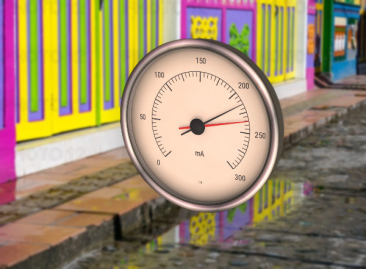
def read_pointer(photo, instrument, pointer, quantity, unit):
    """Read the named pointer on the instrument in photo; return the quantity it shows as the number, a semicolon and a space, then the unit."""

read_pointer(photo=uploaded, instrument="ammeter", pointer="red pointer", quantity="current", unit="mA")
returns 235; mA
